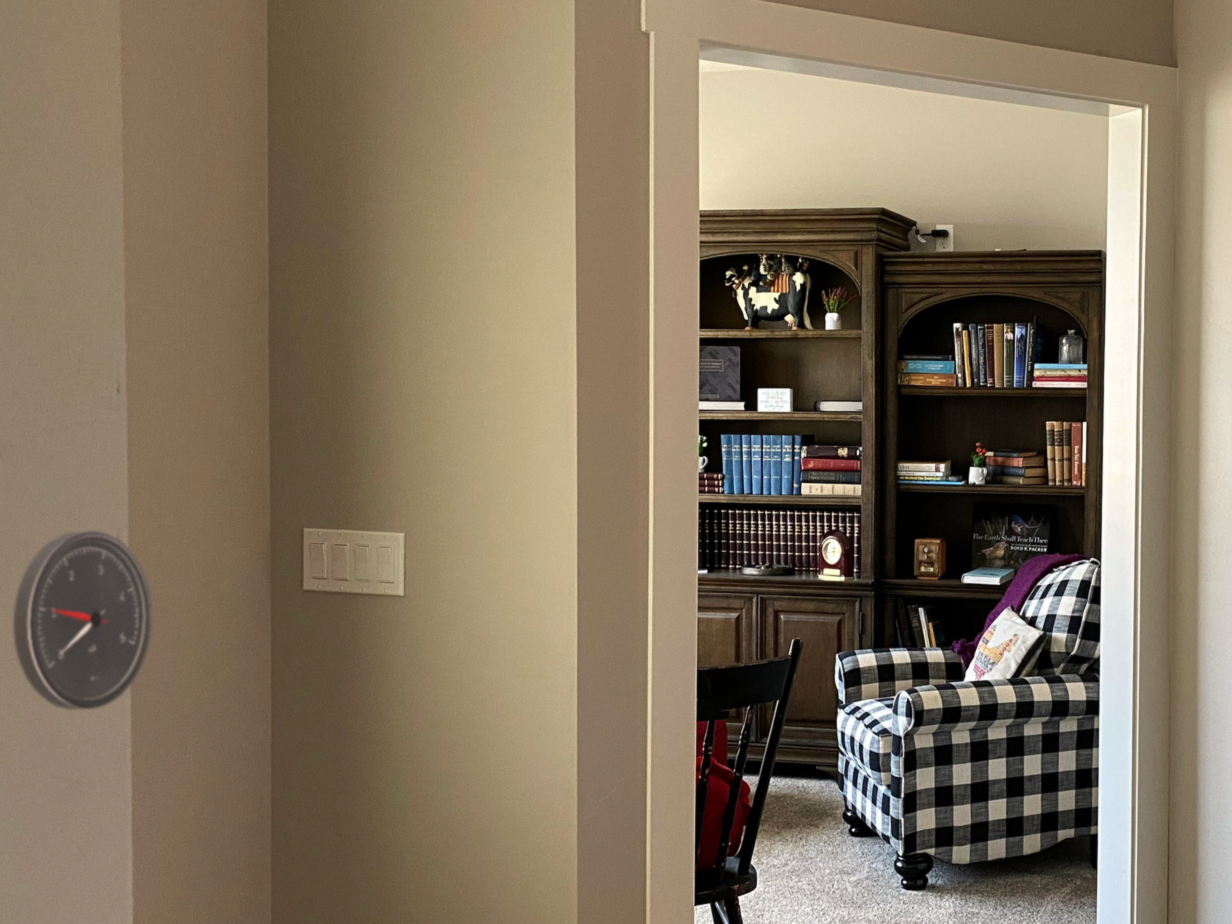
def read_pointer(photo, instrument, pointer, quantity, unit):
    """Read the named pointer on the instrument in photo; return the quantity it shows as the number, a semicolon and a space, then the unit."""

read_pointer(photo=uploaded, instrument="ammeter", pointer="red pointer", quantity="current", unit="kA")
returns 1; kA
